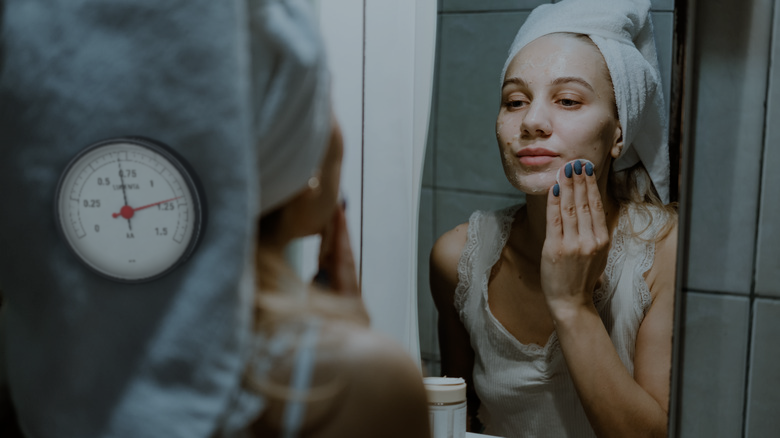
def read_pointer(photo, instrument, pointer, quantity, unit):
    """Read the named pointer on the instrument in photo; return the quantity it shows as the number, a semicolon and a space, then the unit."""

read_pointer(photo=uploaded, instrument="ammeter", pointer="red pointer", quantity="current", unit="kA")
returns 1.2; kA
